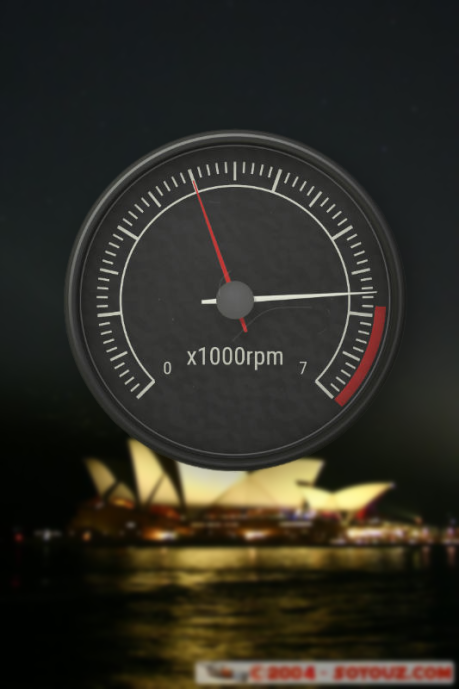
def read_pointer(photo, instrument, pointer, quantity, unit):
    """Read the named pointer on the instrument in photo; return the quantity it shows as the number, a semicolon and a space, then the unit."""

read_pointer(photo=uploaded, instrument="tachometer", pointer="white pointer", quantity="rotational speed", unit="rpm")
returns 5750; rpm
